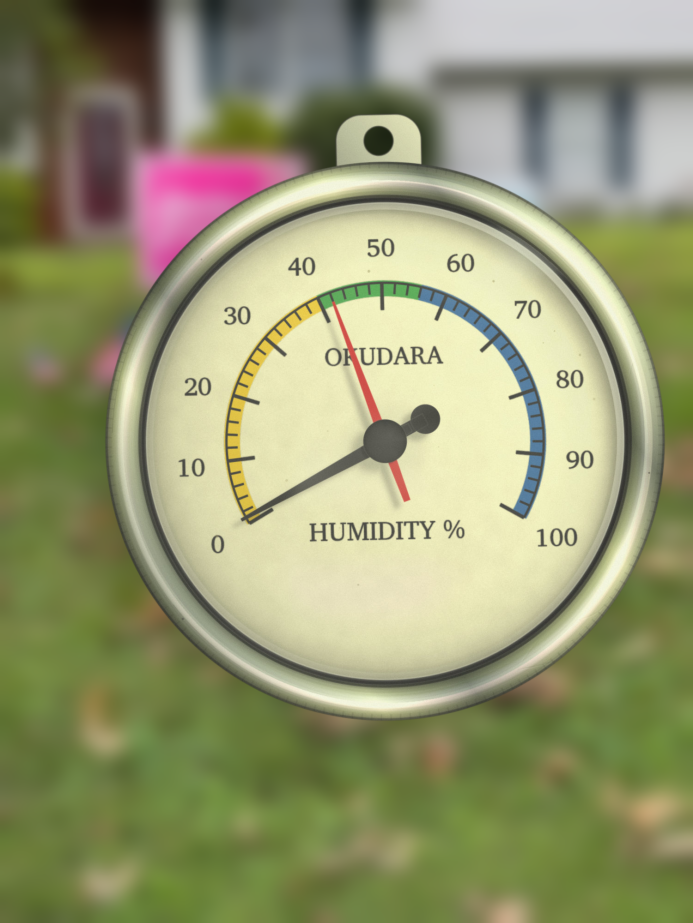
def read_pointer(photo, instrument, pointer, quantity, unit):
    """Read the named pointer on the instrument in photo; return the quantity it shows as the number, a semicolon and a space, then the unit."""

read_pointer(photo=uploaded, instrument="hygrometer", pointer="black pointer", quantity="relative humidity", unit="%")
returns 1; %
